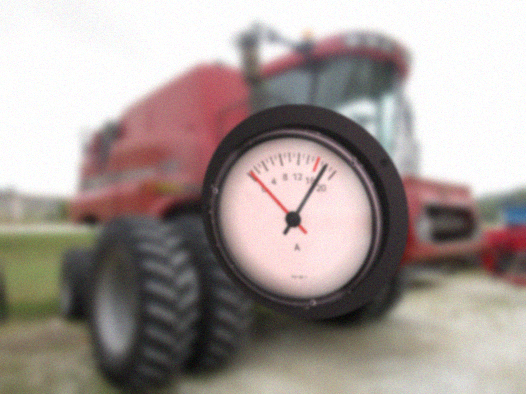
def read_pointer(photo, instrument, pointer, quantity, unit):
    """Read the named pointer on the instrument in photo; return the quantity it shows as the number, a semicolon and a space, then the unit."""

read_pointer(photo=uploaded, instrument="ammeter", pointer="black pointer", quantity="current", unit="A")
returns 18; A
